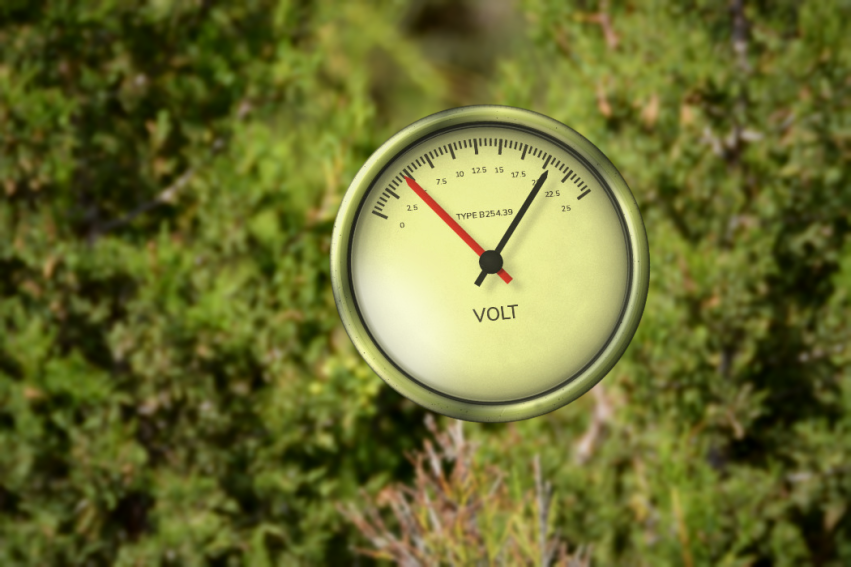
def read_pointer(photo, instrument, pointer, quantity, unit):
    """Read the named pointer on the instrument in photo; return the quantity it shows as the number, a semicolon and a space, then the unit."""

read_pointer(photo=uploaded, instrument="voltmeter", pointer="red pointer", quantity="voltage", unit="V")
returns 4.5; V
